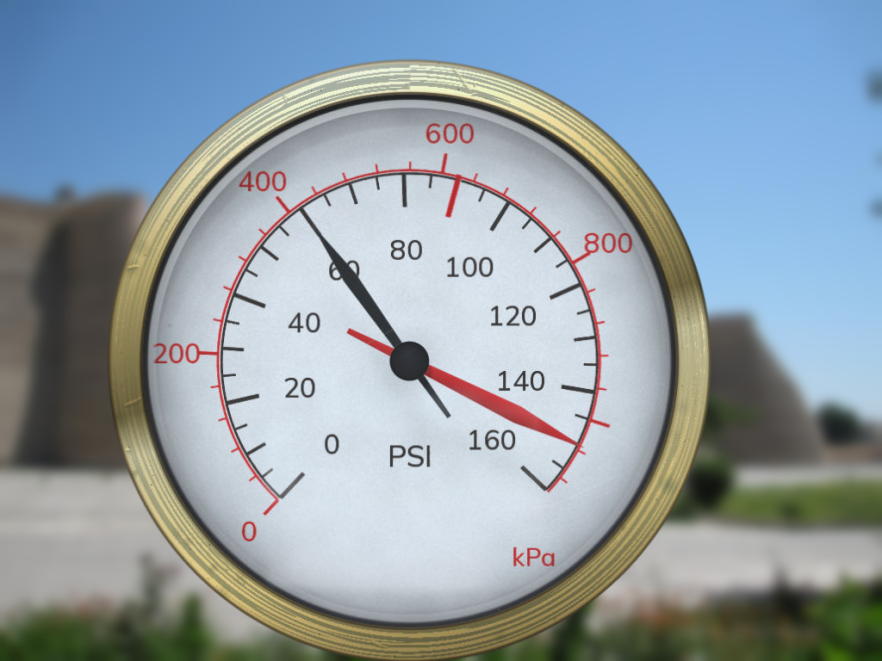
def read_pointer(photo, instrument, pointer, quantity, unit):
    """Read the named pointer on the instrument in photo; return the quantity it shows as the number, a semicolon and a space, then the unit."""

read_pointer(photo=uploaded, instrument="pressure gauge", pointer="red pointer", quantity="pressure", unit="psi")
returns 150; psi
